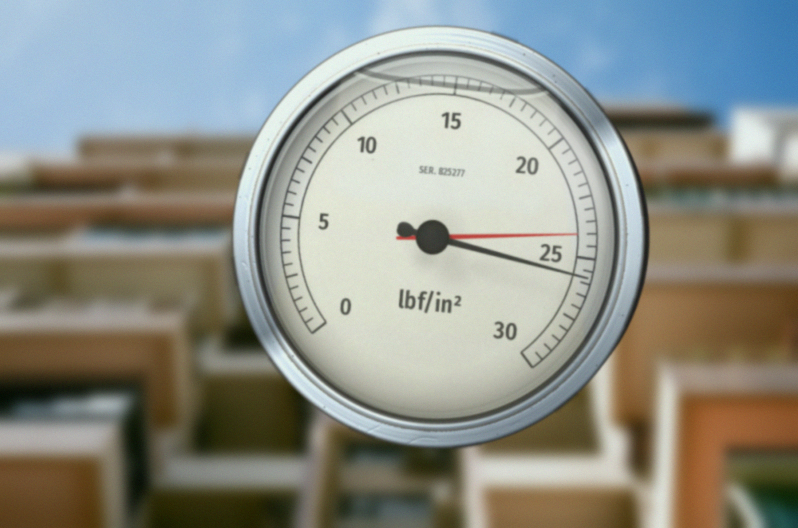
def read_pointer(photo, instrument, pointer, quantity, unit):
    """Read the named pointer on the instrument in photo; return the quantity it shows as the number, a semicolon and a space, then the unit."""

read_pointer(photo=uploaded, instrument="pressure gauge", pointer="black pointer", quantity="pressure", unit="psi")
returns 25.75; psi
